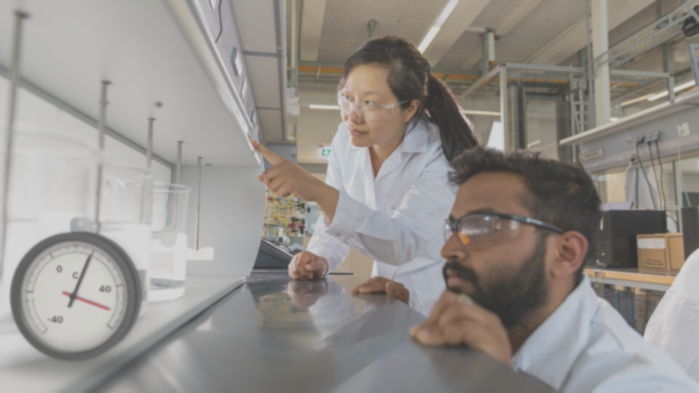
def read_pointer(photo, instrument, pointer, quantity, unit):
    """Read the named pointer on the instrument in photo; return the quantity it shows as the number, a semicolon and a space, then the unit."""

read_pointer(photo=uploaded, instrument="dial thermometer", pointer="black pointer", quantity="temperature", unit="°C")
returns 20; °C
